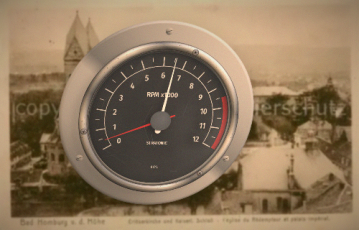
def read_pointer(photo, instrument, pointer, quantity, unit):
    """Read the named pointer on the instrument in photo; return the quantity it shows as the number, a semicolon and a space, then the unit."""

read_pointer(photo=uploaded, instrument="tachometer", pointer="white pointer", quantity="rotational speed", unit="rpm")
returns 6500; rpm
